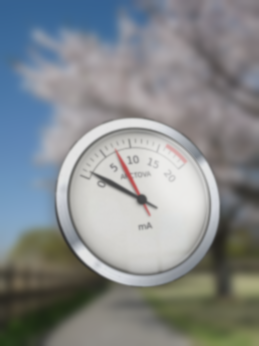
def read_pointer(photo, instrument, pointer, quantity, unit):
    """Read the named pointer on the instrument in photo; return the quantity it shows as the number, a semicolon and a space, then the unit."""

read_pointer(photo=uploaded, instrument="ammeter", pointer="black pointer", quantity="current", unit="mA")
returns 1; mA
